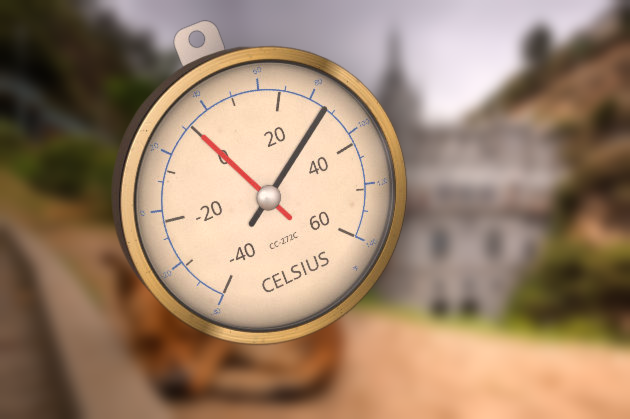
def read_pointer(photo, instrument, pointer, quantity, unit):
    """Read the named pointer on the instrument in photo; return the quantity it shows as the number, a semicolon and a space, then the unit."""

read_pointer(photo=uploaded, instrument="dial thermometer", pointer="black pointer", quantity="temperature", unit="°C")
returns 30; °C
